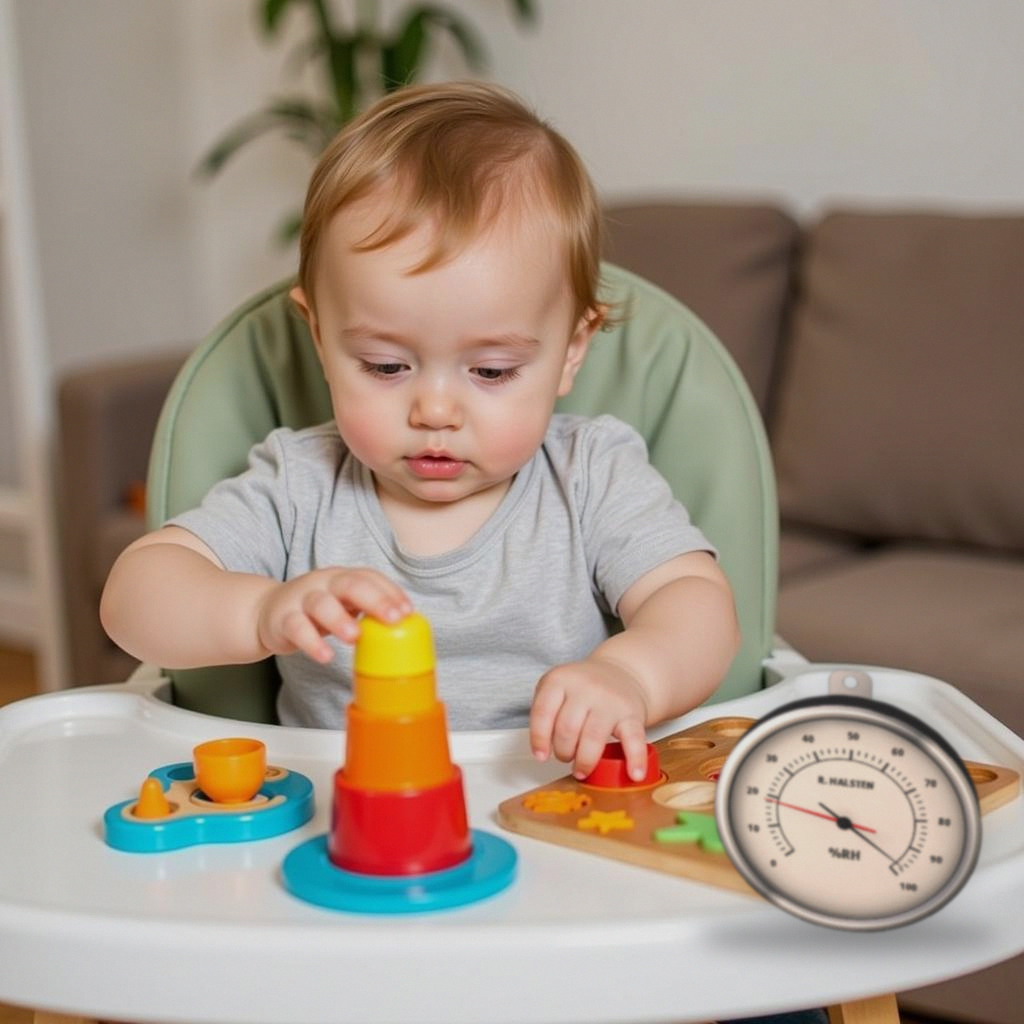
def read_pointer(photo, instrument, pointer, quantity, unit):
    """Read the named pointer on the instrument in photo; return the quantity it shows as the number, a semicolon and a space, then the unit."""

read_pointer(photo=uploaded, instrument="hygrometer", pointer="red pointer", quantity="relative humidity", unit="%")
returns 20; %
